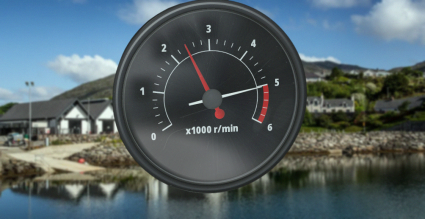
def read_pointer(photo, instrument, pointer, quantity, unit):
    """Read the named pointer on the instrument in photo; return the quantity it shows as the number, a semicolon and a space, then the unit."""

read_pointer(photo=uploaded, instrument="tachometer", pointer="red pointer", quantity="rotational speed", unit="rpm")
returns 2400; rpm
